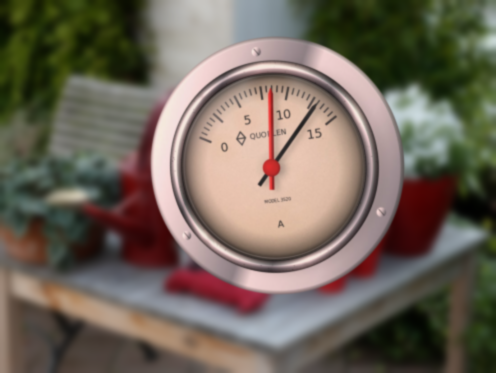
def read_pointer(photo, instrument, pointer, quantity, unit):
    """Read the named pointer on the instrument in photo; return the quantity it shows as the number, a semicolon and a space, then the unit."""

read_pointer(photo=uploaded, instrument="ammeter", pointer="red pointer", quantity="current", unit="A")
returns 8.5; A
